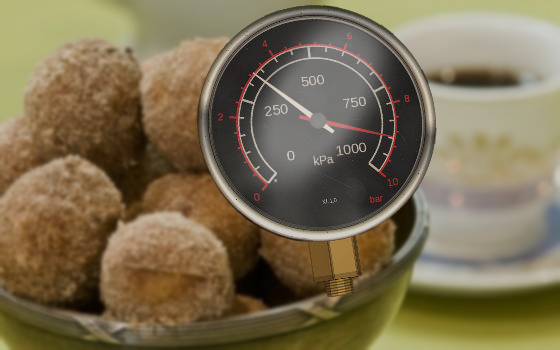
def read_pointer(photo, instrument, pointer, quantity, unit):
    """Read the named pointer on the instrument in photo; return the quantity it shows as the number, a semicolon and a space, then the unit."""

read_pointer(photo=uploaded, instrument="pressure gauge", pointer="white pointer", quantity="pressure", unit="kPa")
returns 325; kPa
